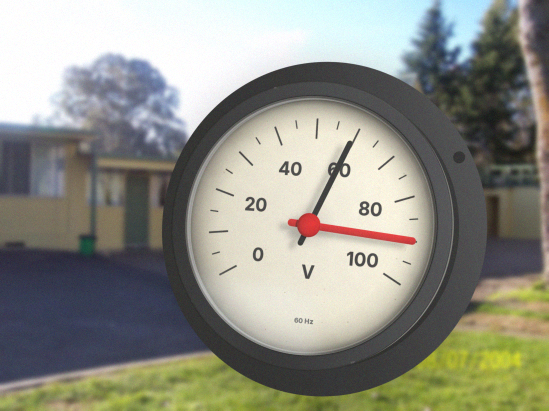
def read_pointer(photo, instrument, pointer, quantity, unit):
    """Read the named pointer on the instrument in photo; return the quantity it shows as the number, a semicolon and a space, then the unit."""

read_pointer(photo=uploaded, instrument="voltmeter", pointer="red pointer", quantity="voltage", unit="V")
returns 90; V
